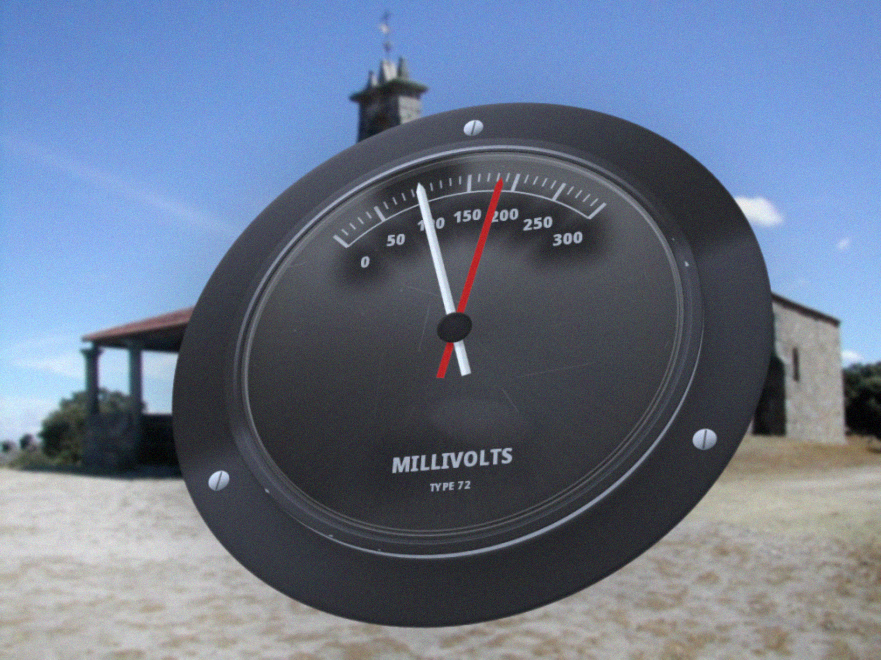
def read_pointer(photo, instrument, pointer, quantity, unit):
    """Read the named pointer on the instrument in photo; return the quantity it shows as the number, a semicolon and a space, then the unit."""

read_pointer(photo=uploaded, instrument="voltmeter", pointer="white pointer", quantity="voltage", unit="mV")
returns 100; mV
